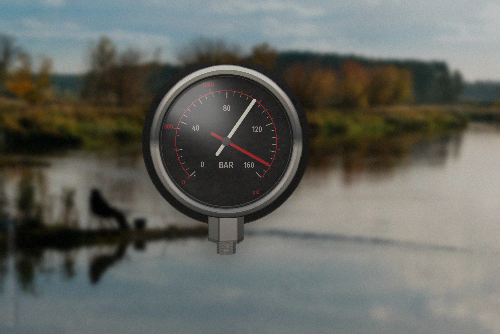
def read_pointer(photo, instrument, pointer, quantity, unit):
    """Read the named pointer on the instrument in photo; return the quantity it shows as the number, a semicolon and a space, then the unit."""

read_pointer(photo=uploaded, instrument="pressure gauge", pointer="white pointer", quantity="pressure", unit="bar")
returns 100; bar
